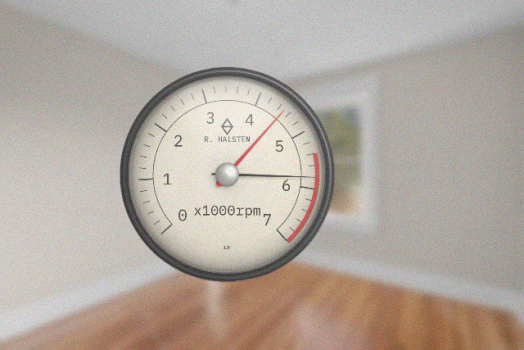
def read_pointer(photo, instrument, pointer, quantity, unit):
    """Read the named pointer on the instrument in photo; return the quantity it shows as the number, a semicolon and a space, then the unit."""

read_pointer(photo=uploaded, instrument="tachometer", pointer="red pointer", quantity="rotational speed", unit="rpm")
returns 4500; rpm
